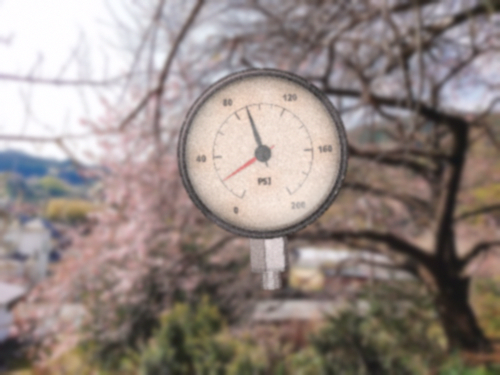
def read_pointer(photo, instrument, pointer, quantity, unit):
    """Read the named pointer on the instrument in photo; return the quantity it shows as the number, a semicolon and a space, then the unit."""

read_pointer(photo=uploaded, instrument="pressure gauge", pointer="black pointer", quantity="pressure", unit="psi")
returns 90; psi
